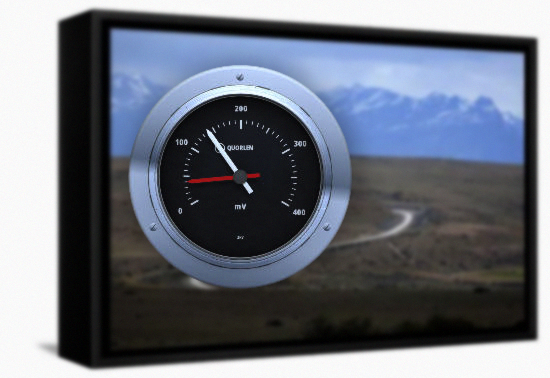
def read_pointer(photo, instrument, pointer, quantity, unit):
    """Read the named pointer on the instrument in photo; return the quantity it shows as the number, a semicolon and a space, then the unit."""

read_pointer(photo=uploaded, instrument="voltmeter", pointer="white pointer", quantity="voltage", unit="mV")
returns 140; mV
